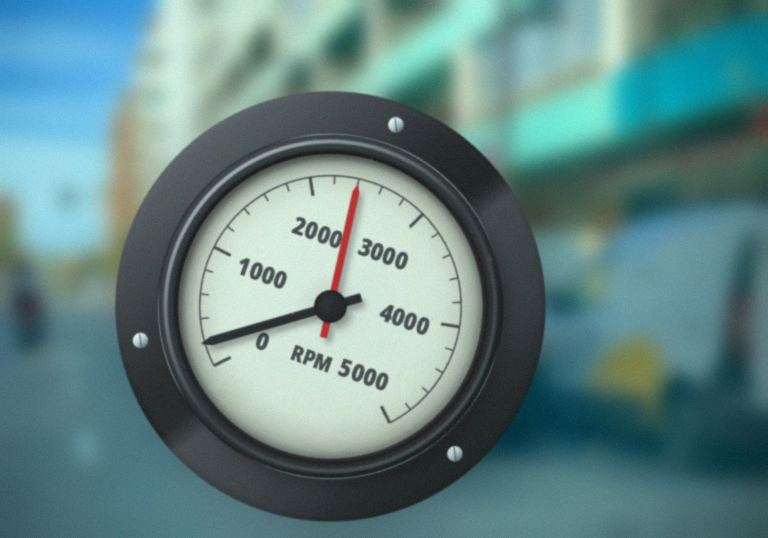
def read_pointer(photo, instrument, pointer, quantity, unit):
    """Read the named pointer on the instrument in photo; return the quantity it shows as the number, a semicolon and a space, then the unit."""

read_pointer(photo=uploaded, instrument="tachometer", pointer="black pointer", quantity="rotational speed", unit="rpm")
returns 200; rpm
